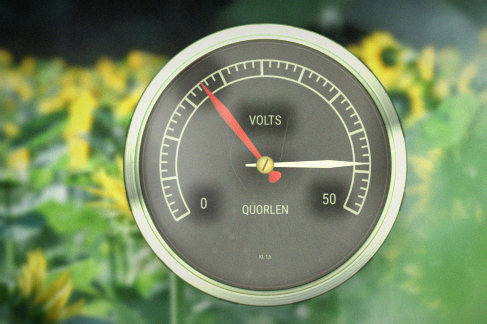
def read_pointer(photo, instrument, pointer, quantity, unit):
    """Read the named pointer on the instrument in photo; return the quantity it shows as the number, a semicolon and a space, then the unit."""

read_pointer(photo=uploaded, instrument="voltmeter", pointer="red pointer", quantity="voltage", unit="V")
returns 17.5; V
